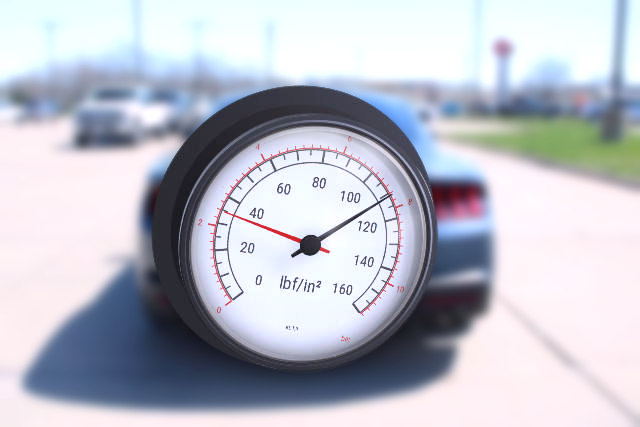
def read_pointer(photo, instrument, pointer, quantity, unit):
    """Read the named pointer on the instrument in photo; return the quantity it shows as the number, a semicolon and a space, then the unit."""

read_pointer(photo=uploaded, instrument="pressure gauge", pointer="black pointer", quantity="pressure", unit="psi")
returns 110; psi
